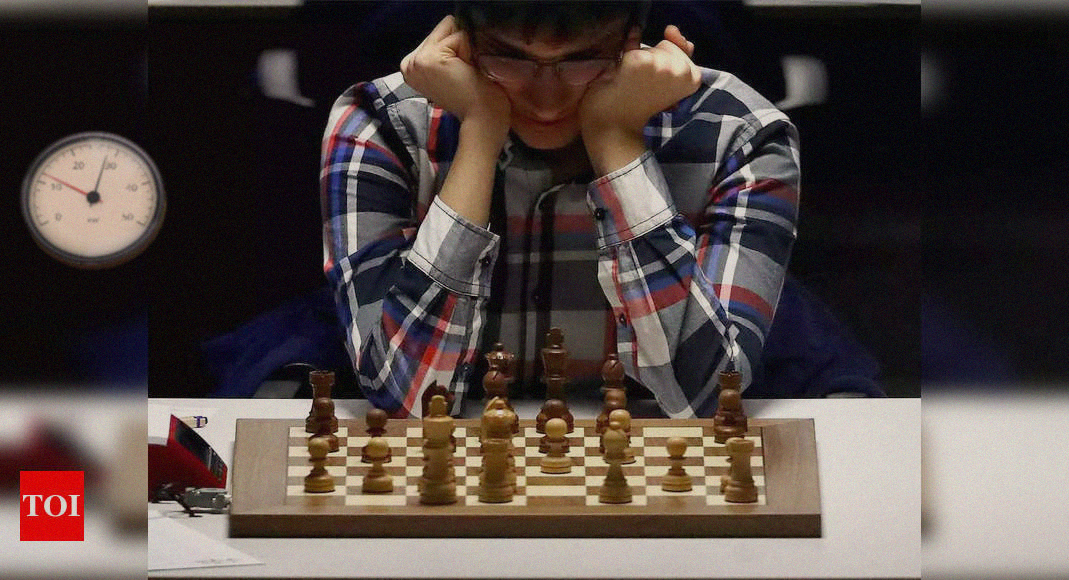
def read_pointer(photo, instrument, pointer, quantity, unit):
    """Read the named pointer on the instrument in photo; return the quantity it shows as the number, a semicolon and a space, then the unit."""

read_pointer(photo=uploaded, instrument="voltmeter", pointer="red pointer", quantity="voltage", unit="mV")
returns 12; mV
